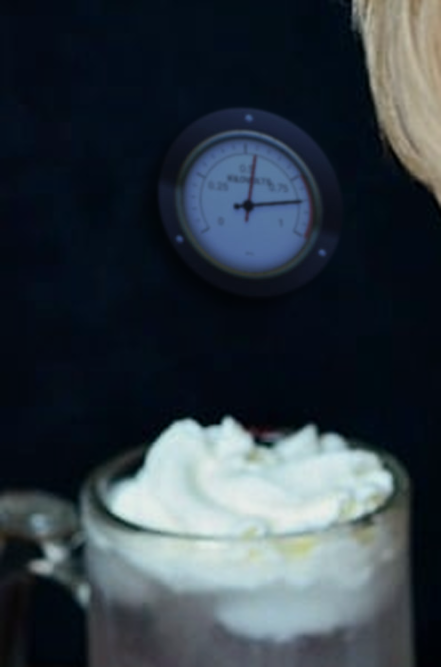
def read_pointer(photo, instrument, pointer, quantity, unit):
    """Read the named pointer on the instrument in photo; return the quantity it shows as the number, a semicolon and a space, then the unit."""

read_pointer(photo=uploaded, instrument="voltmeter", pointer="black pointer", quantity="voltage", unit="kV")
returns 0.85; kV
